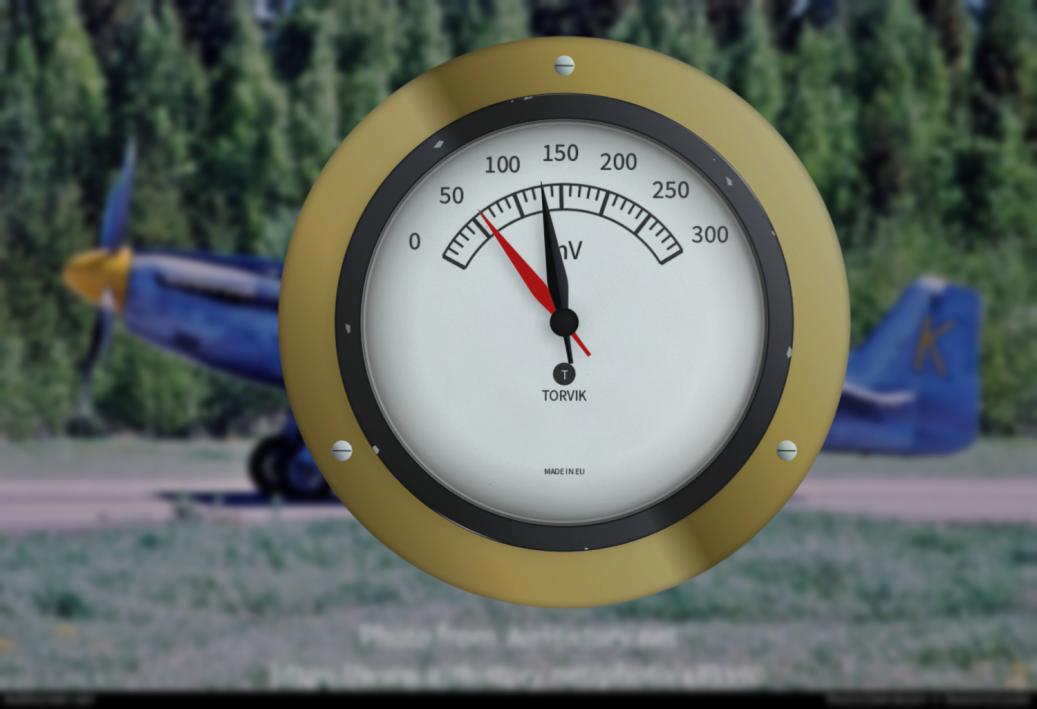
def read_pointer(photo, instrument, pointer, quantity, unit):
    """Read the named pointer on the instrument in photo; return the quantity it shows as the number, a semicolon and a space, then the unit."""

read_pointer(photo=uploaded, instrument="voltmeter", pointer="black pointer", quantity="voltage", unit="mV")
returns 130; mV
